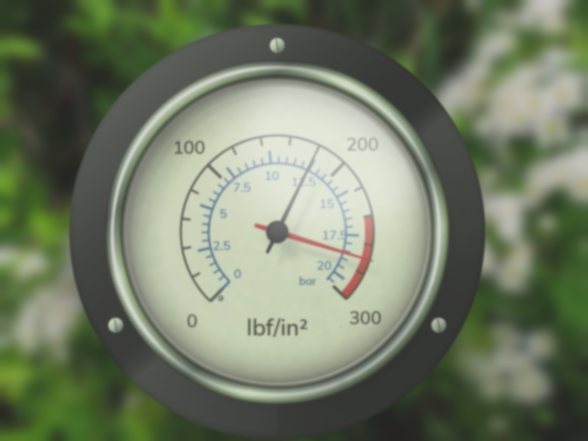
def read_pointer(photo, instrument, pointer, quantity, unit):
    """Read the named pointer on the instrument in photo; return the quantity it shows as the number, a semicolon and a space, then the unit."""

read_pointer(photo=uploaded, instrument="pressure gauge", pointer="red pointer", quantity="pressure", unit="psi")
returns 270; psi
